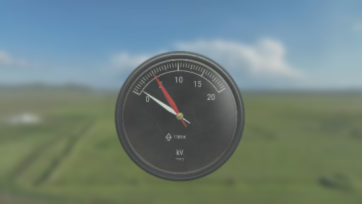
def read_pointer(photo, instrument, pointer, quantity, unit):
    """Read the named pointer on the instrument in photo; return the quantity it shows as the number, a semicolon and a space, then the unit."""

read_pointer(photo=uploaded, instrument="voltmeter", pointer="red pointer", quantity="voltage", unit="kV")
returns 5; kV
